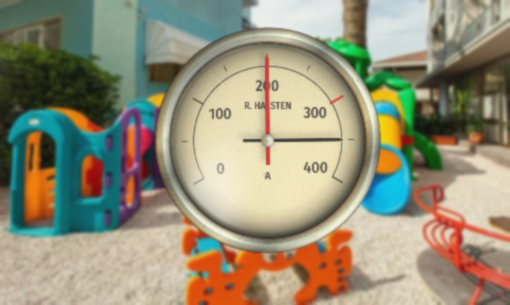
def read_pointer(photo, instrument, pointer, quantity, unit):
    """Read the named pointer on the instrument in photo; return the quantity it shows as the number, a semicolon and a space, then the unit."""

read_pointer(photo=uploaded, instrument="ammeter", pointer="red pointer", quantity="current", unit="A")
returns 200; A
